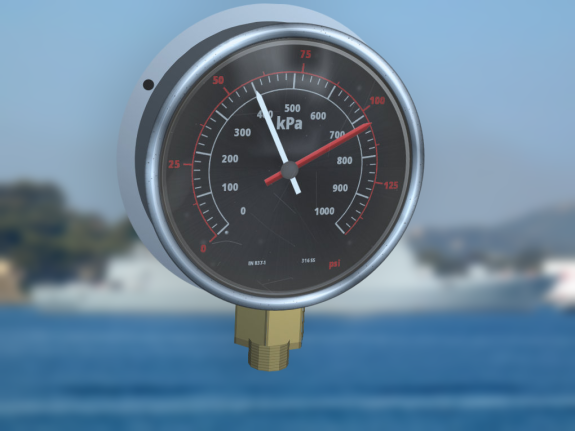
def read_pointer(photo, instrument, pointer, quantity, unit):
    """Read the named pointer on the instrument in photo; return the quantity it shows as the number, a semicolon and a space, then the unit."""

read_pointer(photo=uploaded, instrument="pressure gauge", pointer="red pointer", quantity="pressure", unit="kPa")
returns 720; kPa
